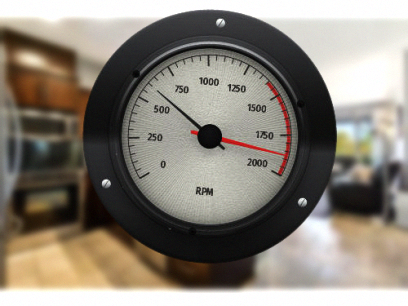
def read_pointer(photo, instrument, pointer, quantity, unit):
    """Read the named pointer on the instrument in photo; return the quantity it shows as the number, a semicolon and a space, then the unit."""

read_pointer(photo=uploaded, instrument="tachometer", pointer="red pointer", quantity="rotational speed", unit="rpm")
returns 1875; rpm
